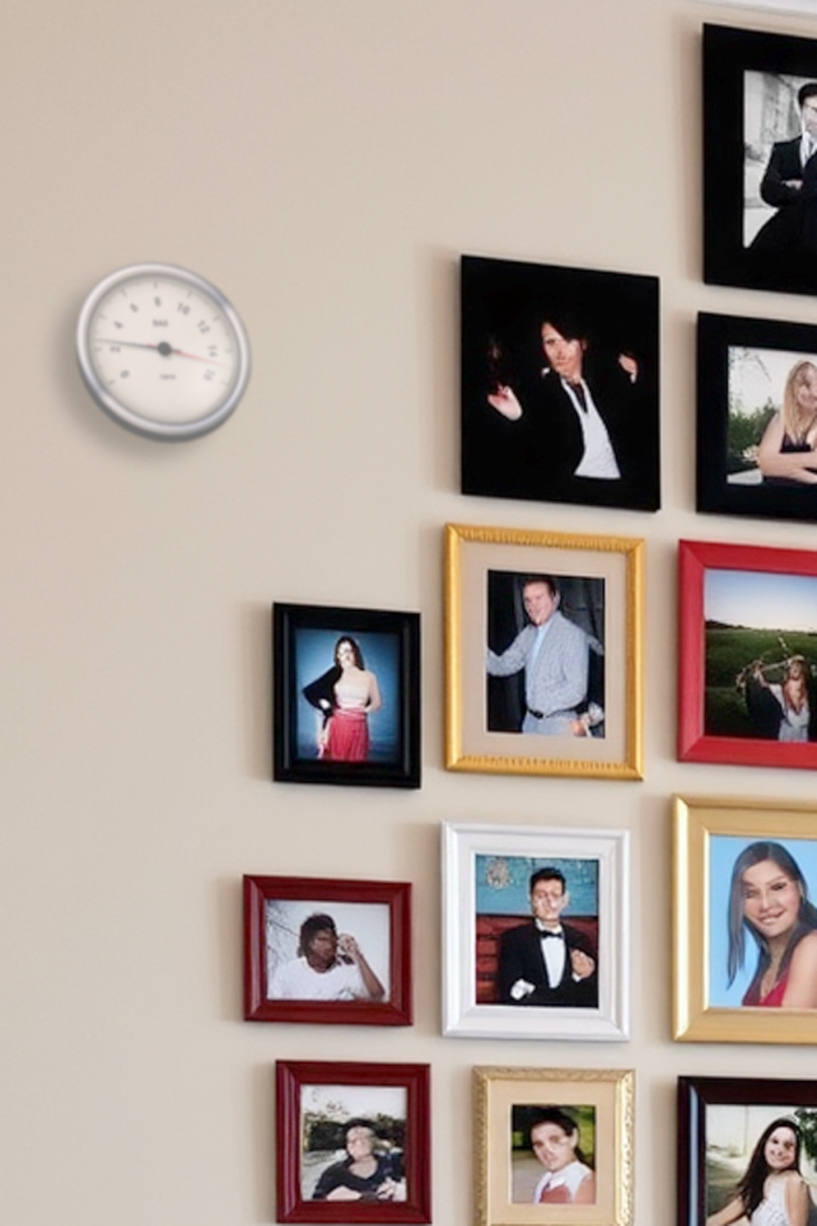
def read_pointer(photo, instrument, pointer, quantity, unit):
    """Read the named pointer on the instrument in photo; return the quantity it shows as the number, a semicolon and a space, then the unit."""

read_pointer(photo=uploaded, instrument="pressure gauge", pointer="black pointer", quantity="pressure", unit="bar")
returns 2.5; bar
